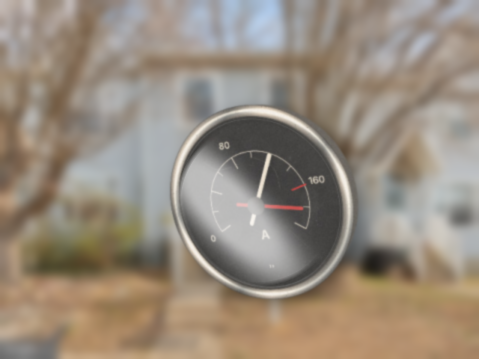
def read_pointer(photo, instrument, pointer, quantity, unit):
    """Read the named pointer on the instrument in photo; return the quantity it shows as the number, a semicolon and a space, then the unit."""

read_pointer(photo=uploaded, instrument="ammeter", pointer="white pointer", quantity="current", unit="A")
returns 120; A
